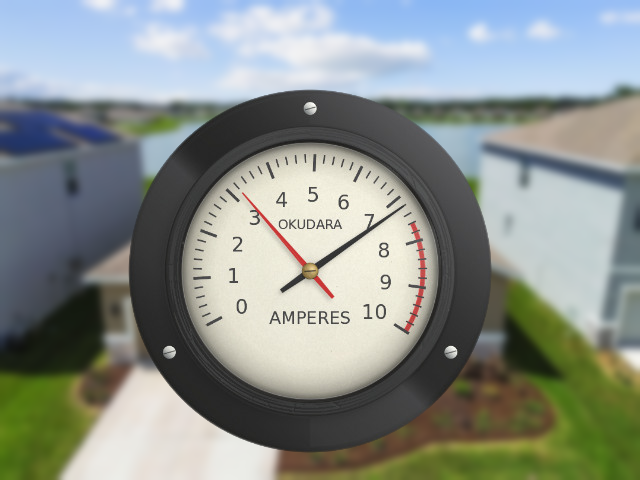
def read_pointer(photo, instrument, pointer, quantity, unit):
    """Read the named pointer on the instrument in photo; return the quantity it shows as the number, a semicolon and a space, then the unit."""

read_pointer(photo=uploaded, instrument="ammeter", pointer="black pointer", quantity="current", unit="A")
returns 7.2; A
